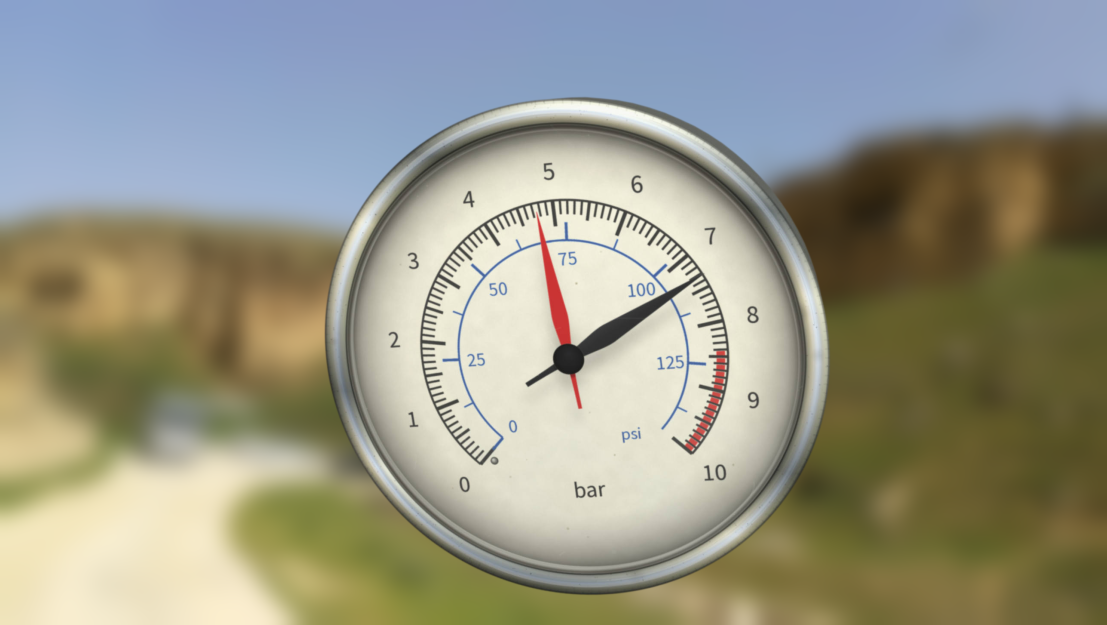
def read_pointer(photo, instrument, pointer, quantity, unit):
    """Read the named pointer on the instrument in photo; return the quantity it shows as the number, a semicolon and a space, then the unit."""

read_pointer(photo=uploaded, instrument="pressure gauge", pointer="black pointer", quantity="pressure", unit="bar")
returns 7.3; bar
